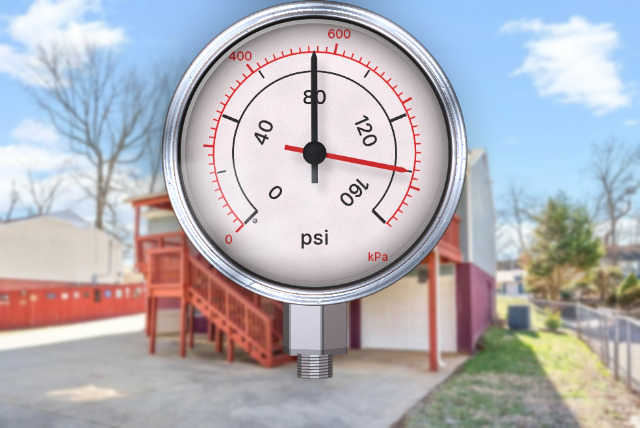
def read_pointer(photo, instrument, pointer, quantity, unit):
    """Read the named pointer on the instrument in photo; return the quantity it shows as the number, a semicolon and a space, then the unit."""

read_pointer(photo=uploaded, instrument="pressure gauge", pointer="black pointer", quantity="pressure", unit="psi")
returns 80; psi
